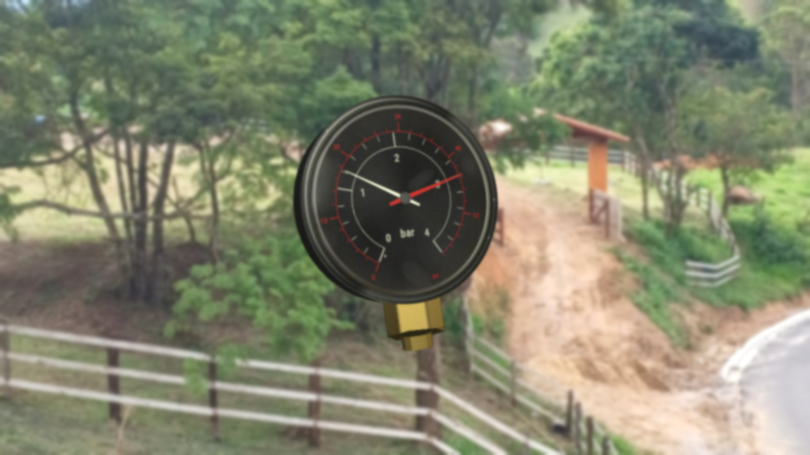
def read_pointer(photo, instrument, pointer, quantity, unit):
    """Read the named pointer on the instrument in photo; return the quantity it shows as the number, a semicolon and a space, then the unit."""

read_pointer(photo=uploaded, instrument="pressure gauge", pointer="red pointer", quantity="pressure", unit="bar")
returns 3; bar
